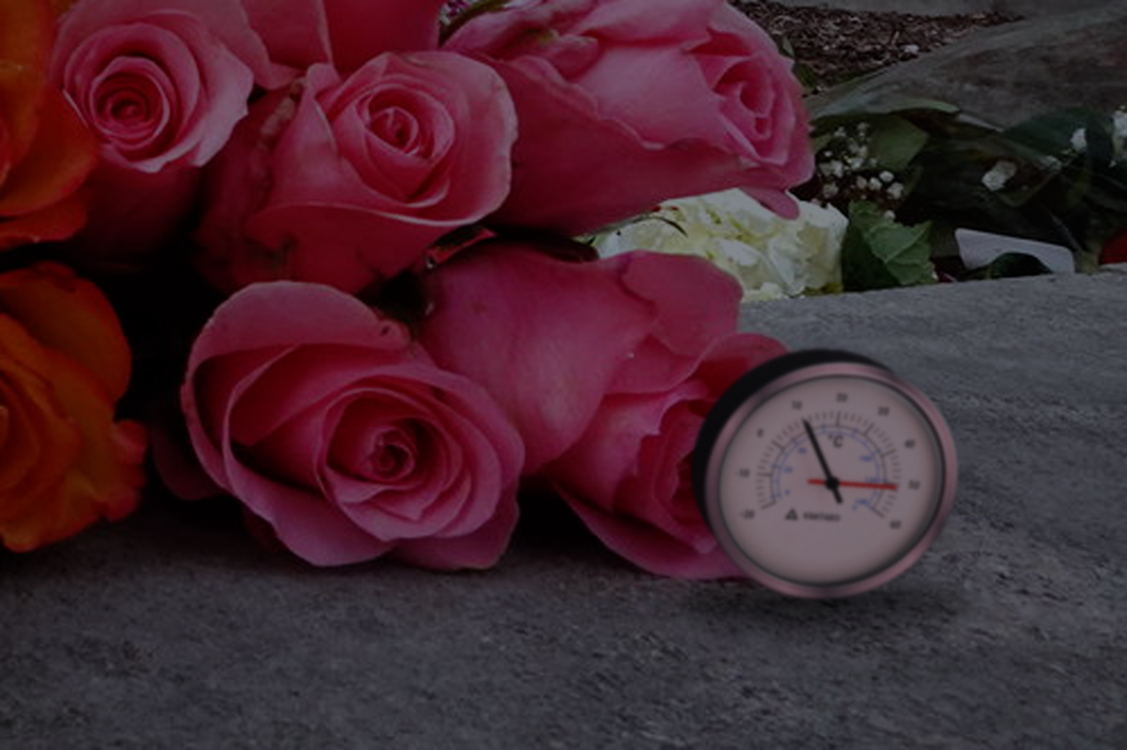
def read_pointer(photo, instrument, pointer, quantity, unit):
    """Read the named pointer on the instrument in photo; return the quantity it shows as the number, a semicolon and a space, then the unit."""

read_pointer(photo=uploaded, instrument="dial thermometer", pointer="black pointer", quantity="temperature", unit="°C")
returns 10; °C
